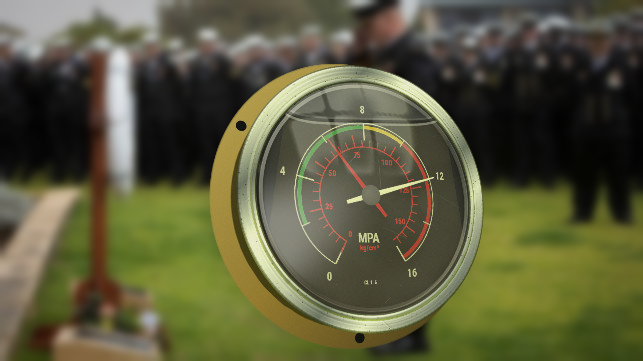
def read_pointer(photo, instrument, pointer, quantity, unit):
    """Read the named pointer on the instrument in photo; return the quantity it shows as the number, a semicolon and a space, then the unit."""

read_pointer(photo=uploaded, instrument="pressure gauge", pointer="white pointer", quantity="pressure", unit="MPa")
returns 12; MPa
